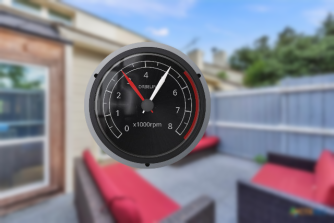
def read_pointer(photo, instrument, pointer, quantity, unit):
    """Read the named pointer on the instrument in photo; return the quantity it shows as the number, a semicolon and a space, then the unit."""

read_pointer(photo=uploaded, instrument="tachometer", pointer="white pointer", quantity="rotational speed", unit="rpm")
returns 5000; rpm
